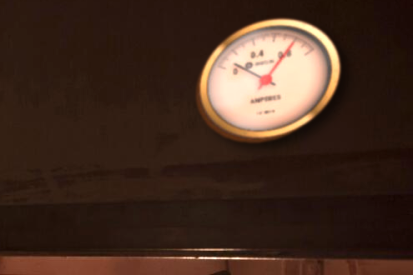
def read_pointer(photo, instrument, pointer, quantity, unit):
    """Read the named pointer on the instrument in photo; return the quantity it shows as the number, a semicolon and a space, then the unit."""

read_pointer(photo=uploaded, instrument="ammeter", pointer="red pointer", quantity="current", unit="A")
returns 0.8; A
